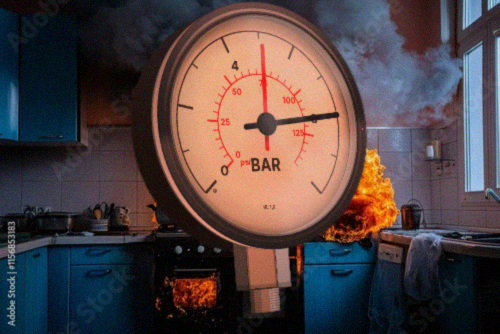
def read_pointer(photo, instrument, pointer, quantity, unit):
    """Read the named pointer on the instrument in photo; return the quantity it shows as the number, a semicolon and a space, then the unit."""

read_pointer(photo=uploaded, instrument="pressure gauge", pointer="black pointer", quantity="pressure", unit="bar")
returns 8; bar
